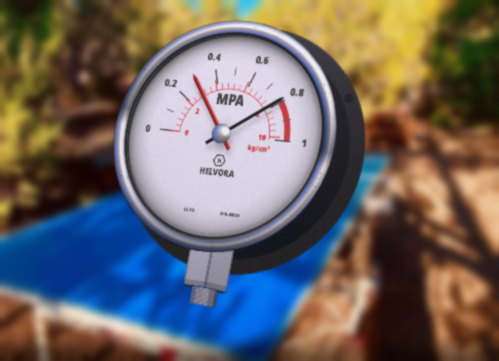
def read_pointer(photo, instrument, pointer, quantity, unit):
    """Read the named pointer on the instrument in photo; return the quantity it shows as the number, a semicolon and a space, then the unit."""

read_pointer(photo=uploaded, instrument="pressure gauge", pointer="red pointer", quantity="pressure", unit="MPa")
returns 0.3; MPa
